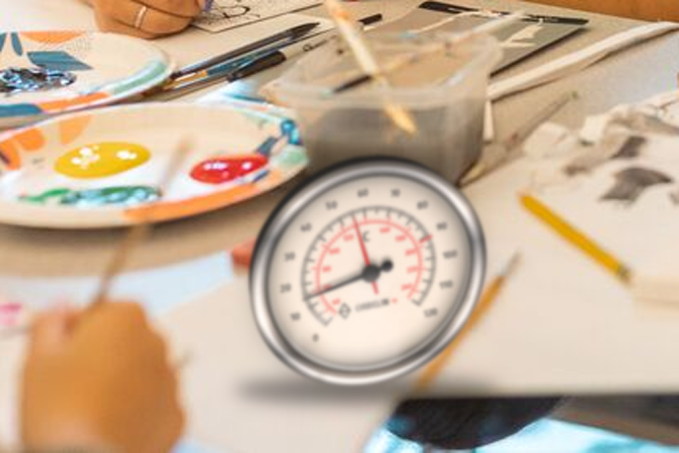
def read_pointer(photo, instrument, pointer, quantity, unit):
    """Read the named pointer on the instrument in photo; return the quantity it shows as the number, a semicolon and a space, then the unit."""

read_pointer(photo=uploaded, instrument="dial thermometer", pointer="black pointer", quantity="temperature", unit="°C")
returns 15; °C
